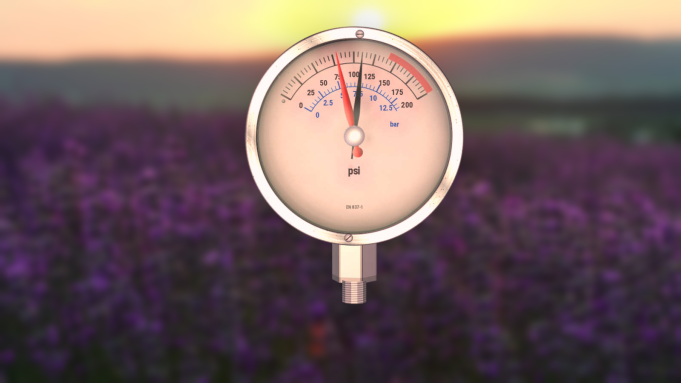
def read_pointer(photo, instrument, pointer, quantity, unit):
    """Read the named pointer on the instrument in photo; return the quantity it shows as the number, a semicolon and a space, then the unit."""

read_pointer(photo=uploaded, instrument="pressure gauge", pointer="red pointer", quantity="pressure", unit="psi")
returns 80; psi
